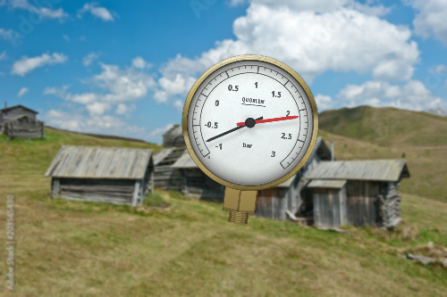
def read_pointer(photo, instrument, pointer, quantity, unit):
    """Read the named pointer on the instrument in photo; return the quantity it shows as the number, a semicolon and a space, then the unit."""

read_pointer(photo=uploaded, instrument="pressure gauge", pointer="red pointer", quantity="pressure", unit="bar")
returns 2.1; bar
